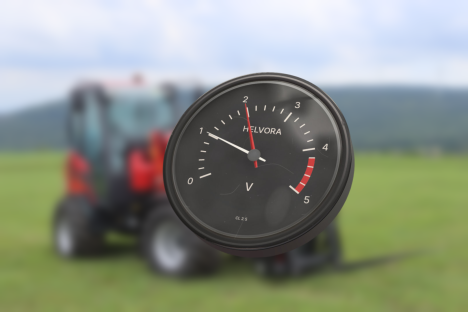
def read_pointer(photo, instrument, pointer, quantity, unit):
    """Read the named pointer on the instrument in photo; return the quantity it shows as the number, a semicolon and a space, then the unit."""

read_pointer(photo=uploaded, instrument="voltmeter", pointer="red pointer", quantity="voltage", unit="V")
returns 2; V
